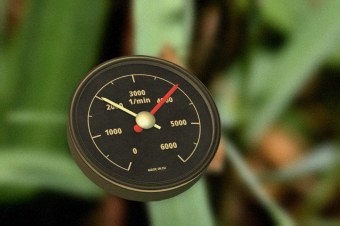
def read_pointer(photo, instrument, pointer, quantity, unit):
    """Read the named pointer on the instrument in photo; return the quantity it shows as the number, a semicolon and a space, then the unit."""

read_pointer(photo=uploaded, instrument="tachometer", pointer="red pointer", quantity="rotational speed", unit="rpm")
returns 4000; rpm
